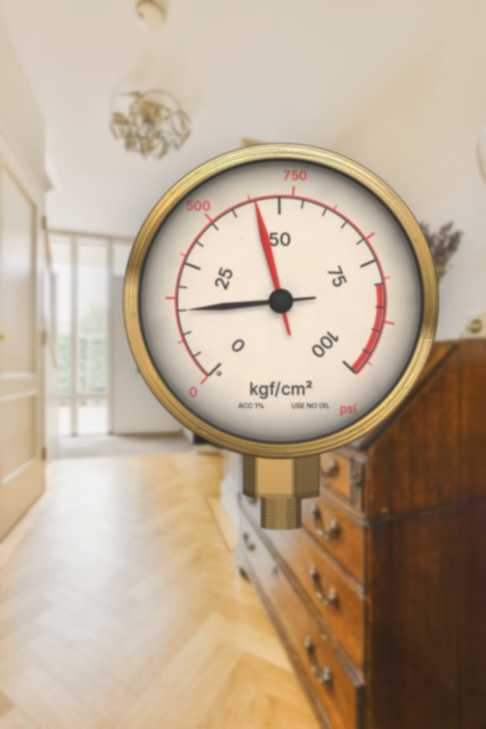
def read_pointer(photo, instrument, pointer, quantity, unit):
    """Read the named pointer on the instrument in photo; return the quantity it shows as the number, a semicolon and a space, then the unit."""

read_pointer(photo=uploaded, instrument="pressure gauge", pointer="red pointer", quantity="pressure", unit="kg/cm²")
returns 45; kg/cm²
